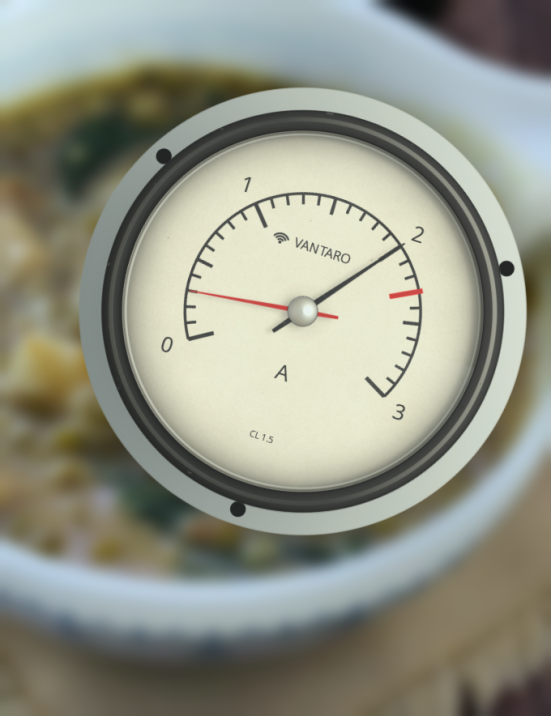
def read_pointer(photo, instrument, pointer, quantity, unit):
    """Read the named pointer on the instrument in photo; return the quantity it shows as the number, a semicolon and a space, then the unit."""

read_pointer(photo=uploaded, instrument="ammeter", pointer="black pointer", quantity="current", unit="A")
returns 2; A
